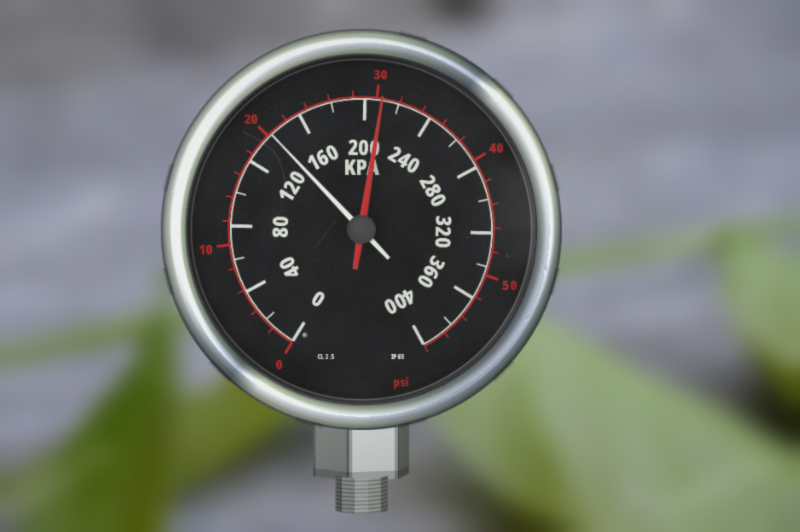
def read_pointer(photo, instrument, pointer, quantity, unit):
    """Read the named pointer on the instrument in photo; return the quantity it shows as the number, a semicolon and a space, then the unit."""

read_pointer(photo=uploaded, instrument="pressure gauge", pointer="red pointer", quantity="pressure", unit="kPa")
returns 210; kPa
